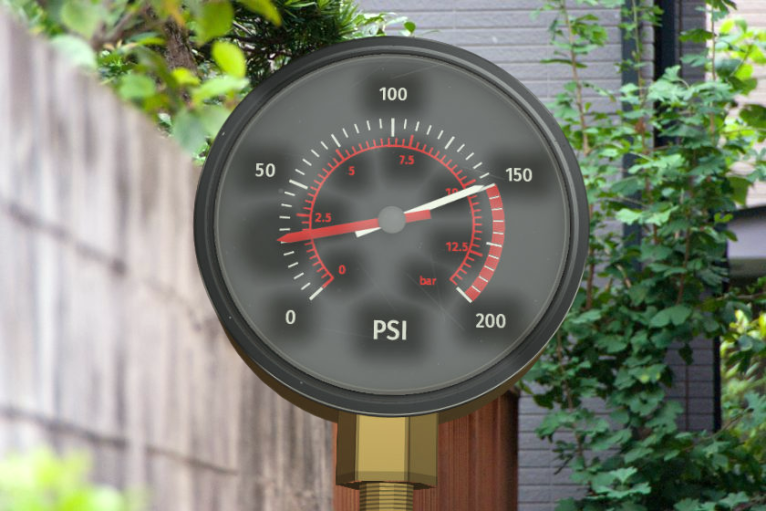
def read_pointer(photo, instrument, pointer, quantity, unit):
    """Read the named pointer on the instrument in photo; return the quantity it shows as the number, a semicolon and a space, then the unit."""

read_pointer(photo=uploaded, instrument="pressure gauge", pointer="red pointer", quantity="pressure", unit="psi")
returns 25; psi
